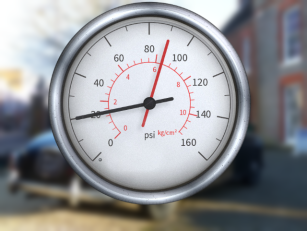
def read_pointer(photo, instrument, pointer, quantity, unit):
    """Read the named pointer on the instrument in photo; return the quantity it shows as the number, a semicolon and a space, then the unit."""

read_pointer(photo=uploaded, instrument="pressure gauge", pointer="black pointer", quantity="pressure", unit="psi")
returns 20; psi
